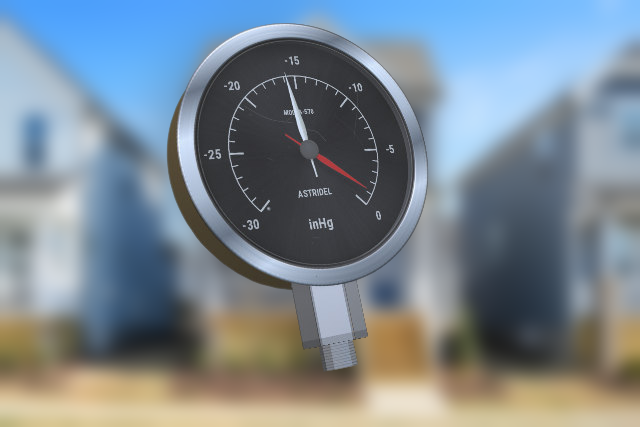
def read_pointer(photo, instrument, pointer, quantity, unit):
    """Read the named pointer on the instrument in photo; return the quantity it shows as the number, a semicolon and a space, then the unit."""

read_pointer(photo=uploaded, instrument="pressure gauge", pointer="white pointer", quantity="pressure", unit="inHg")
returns -16; inHg
